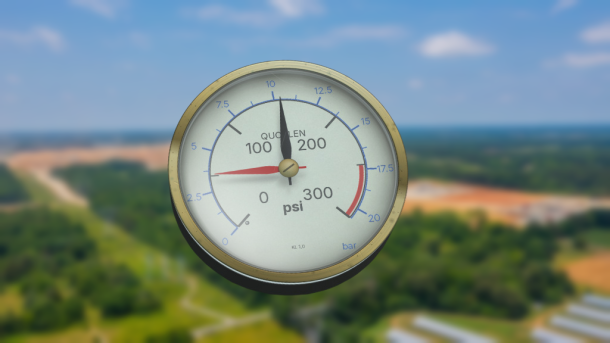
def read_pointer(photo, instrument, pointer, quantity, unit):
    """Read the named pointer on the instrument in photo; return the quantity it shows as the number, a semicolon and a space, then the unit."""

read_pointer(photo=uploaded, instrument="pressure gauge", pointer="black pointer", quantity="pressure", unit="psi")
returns 150; psi
